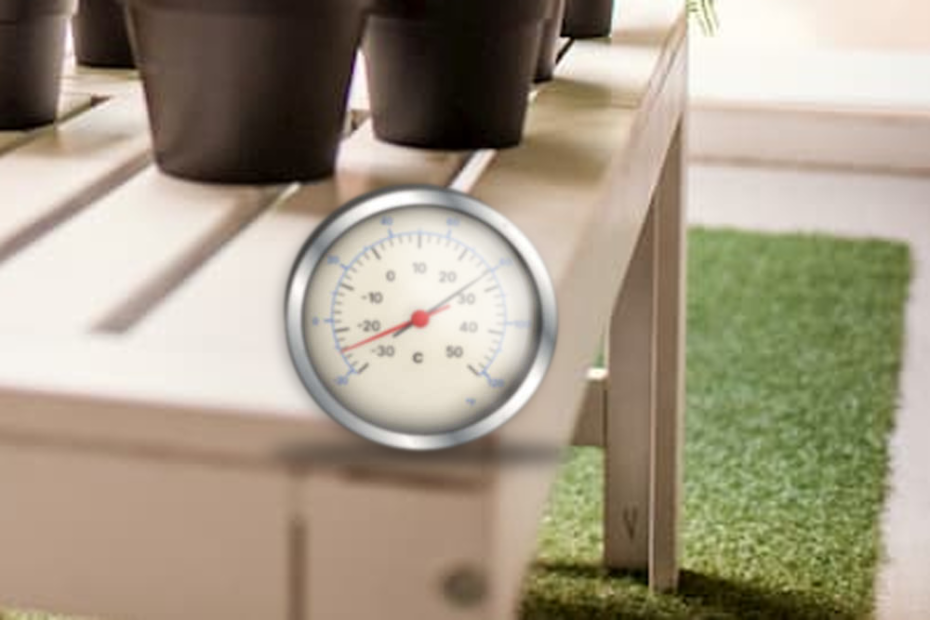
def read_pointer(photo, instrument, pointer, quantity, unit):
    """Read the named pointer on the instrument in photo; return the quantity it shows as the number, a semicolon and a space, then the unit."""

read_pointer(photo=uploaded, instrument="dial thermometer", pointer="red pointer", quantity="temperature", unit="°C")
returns -24; °C
